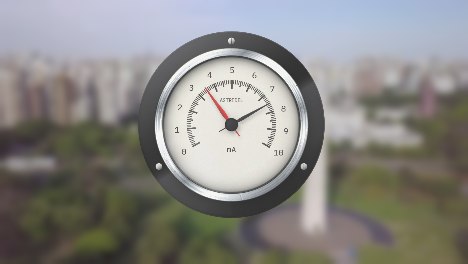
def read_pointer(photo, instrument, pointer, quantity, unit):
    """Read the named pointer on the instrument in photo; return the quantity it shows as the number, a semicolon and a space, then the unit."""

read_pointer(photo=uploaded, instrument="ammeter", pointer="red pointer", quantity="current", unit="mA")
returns 3.5; mA
